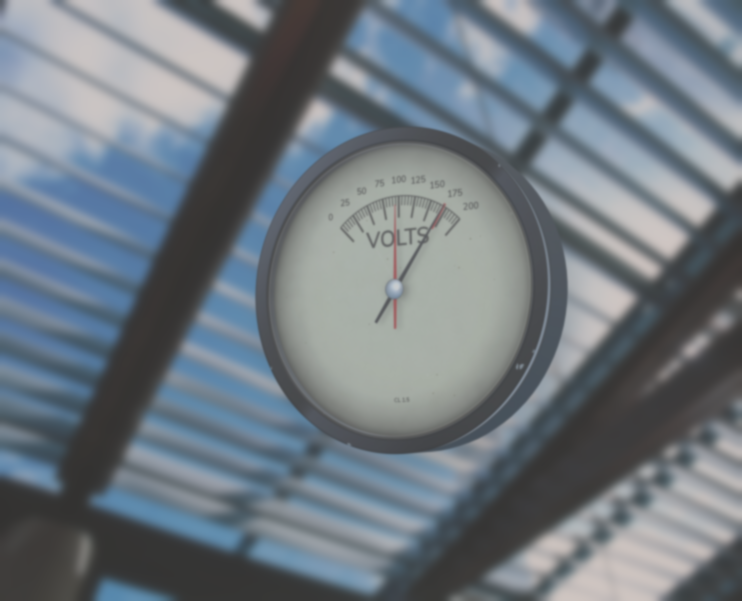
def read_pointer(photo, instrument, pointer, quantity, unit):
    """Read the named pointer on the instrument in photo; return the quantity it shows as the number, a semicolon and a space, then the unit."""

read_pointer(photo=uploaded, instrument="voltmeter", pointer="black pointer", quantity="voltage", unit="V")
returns 175; V
